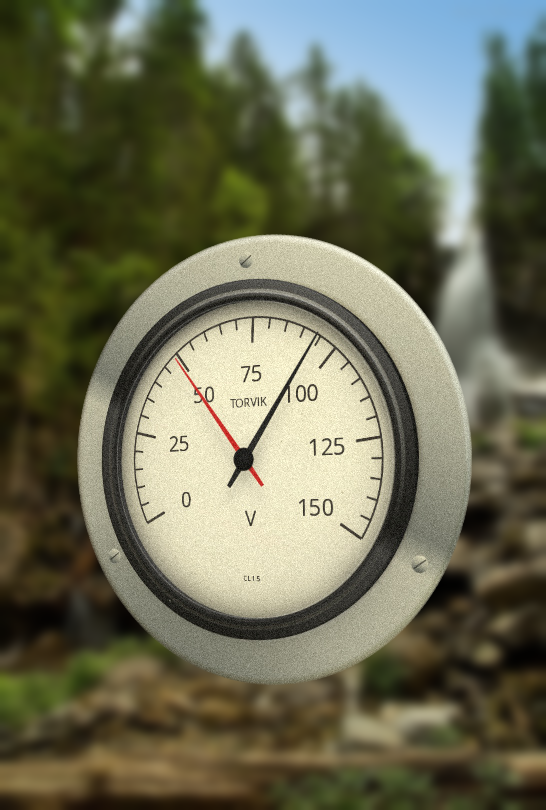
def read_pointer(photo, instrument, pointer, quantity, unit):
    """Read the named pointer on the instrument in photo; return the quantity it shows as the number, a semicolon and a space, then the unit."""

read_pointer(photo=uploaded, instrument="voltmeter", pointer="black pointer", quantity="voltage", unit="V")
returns 95; V
